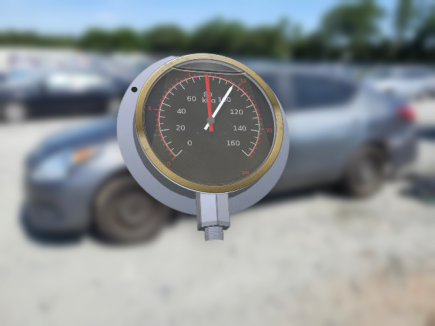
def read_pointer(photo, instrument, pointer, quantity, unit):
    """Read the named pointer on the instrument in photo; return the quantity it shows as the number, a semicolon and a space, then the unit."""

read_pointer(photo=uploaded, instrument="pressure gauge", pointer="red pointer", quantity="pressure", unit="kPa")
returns 80; kPa
